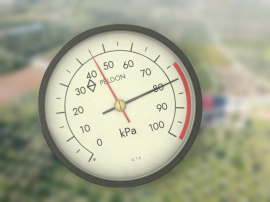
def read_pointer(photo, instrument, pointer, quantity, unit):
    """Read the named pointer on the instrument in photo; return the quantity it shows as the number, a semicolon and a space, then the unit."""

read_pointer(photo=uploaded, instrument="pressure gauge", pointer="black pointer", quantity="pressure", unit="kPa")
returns 80; kPa
